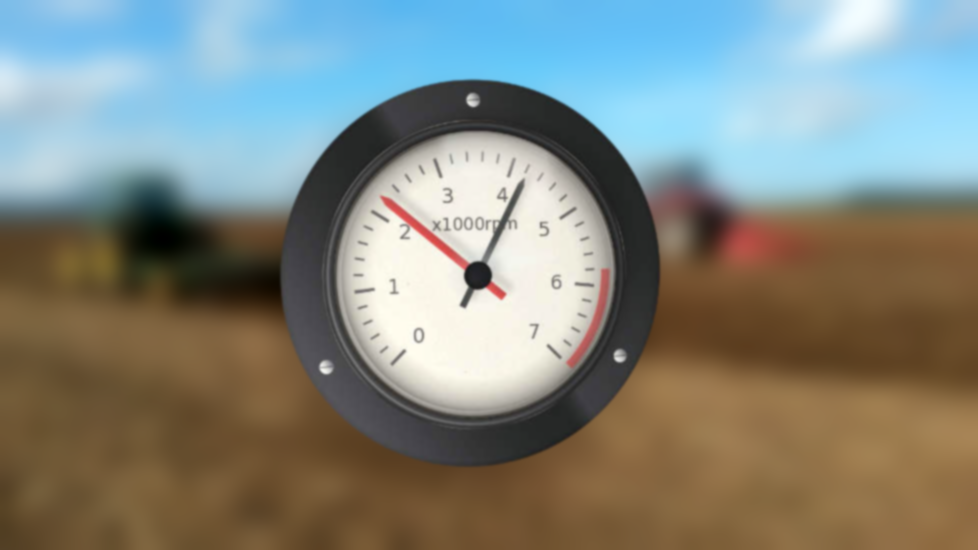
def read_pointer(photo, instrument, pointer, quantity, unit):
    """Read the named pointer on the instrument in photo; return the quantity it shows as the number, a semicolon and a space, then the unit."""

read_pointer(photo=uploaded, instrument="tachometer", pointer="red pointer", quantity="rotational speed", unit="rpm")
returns 2200; rpm
